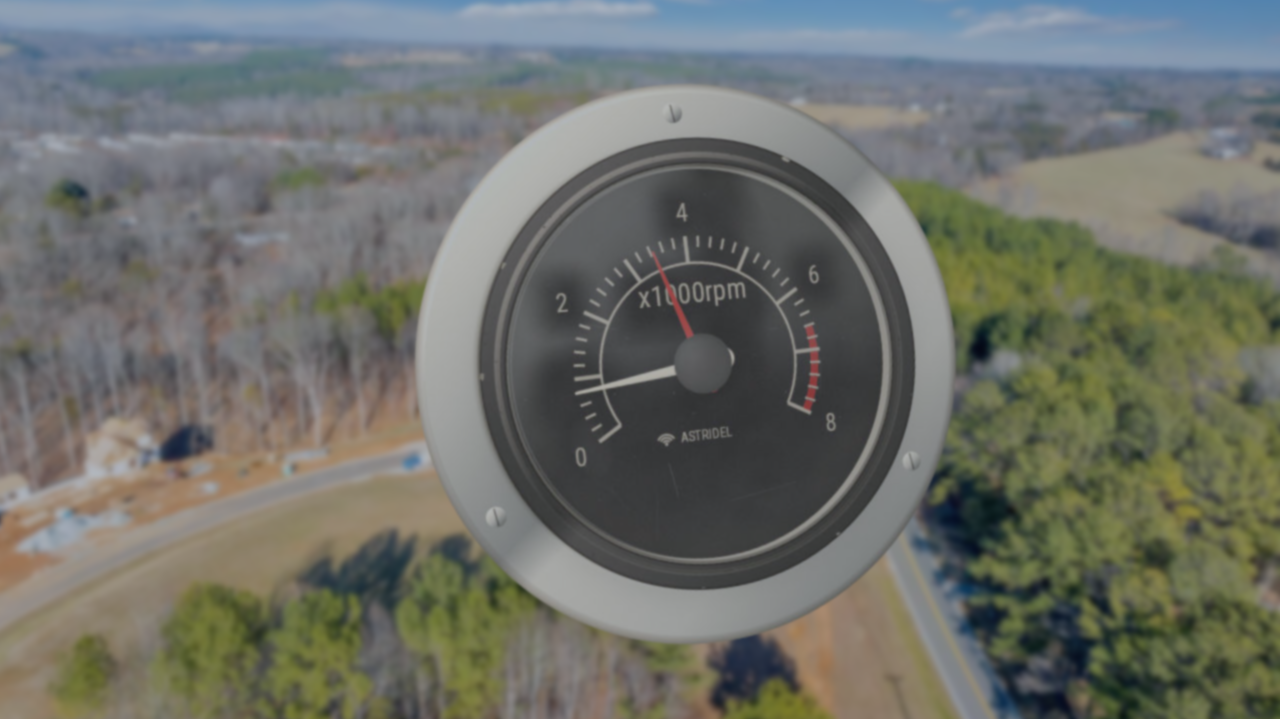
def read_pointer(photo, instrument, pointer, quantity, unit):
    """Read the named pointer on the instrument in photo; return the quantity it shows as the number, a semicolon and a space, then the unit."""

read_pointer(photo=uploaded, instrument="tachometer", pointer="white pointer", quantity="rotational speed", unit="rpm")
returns 800; rpm
